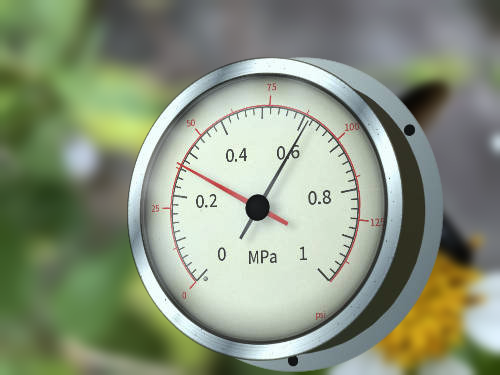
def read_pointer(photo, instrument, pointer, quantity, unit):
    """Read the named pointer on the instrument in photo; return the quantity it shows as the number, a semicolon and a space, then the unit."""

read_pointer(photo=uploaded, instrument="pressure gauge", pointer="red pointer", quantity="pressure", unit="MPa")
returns 0.27; MPa
